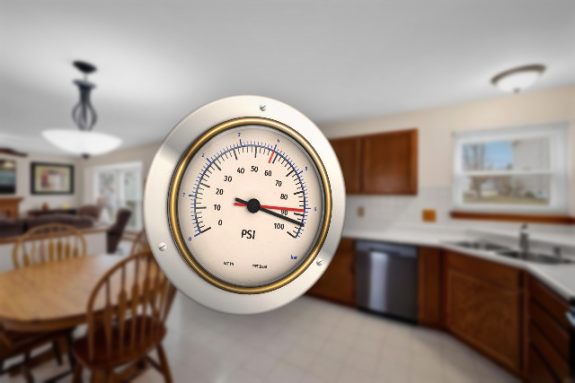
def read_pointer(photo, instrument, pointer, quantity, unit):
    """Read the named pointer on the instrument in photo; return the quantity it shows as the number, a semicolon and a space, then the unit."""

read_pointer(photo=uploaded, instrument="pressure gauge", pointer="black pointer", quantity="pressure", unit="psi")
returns 94; psi
